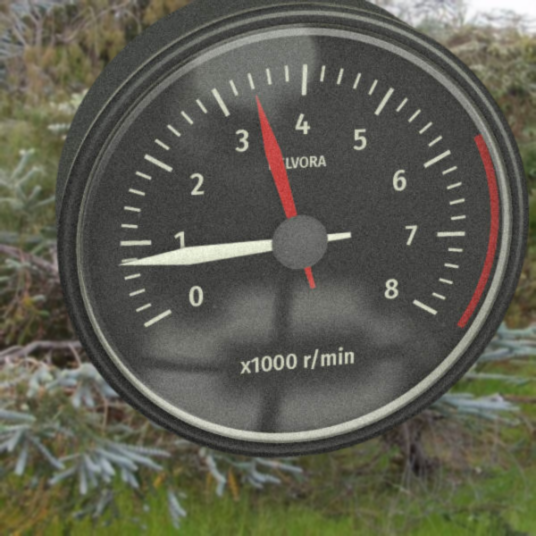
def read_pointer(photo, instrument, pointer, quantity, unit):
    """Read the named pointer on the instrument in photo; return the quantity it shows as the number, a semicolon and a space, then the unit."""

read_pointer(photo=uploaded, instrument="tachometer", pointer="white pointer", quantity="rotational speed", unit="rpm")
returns 800; rpm
